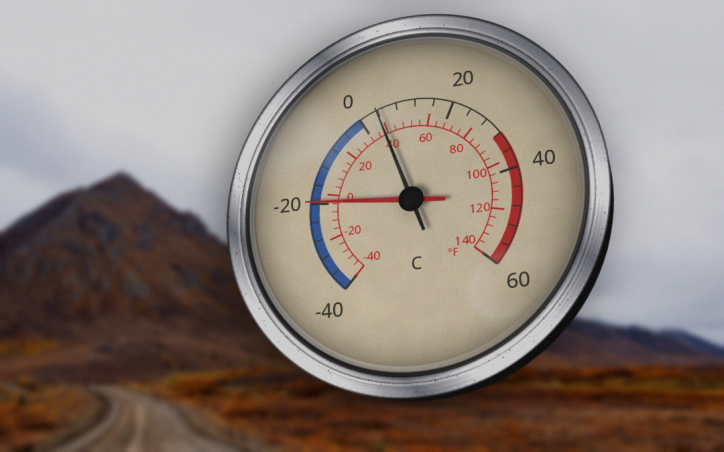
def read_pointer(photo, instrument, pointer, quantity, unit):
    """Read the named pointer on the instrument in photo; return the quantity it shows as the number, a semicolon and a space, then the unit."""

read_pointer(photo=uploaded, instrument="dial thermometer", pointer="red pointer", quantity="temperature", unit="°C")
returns -20; °C
